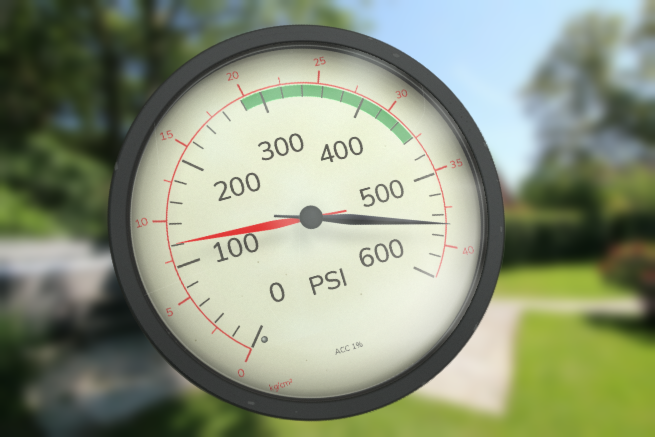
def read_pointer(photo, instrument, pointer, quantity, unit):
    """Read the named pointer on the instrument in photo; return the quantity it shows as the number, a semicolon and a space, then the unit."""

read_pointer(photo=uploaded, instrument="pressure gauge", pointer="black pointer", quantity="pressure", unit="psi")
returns 550; psi
